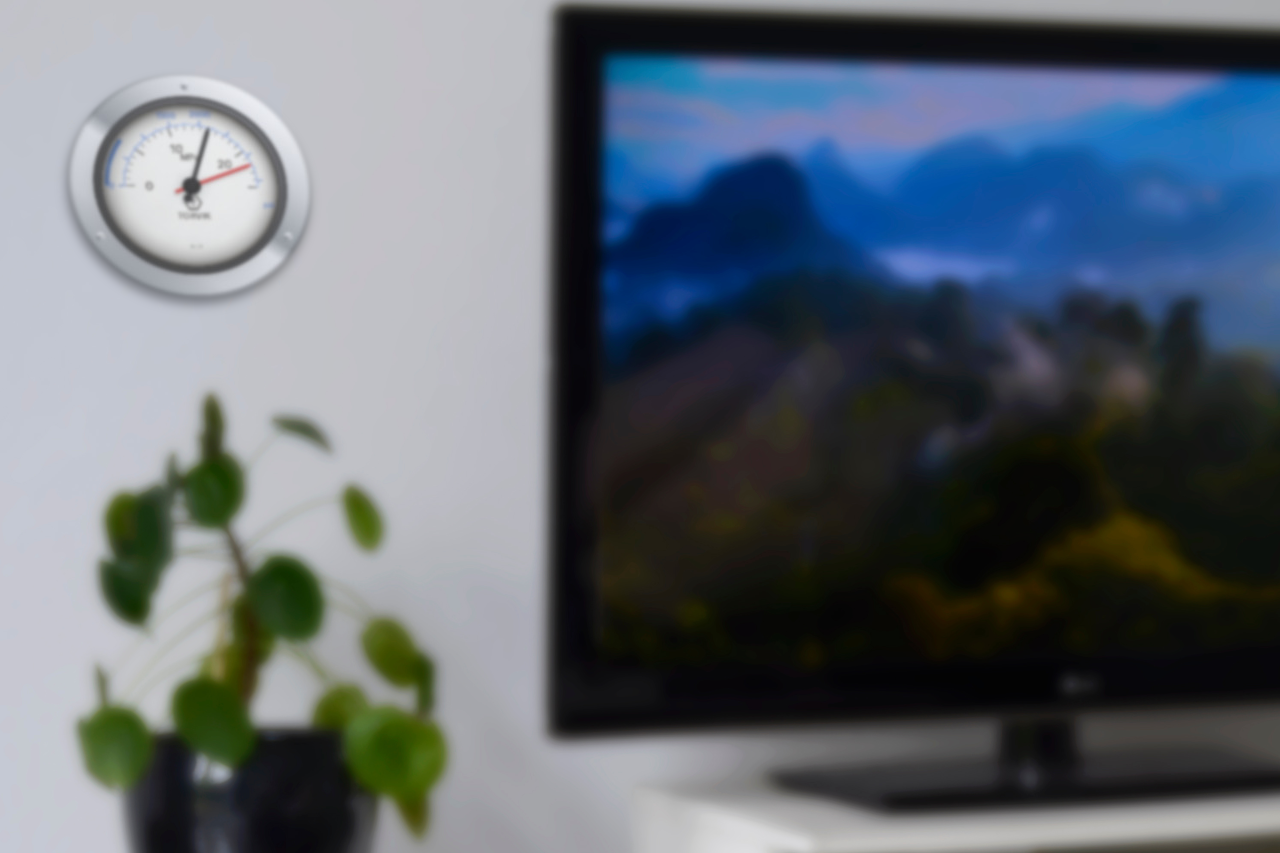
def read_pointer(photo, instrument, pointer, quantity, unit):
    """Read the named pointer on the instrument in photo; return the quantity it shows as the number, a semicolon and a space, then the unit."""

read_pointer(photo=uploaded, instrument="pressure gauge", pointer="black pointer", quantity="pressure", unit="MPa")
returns 15; MPa
